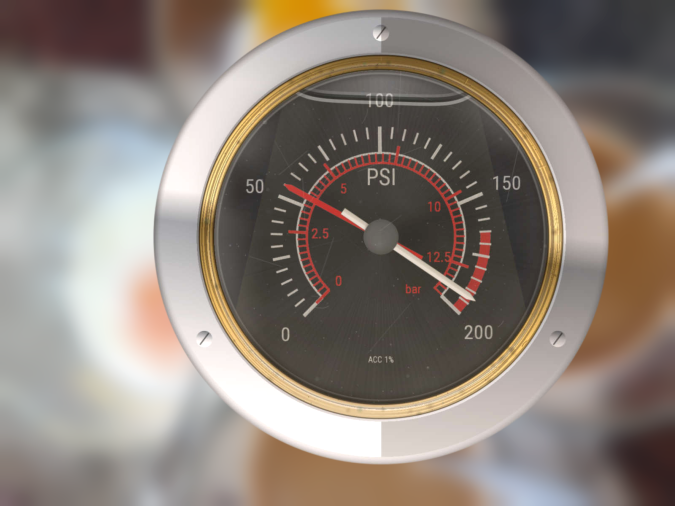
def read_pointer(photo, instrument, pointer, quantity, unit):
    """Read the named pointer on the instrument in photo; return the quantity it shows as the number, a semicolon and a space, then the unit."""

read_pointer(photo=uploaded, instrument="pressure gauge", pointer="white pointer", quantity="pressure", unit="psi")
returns 192.5; psi
